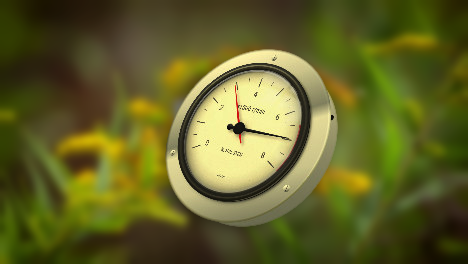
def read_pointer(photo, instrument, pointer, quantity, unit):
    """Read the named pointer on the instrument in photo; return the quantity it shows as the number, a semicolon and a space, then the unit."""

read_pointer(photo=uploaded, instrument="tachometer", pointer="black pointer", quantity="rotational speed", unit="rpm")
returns 7000; rpm
